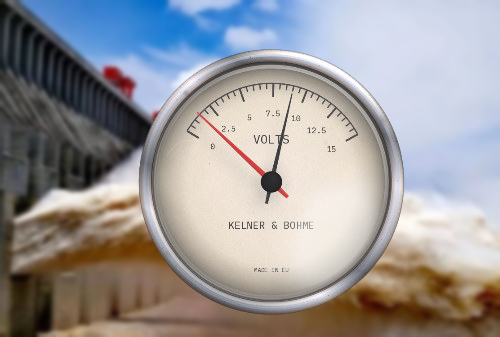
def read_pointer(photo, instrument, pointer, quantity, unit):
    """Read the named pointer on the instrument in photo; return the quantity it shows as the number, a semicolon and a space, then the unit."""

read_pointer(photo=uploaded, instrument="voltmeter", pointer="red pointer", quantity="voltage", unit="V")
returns 1.5; V
